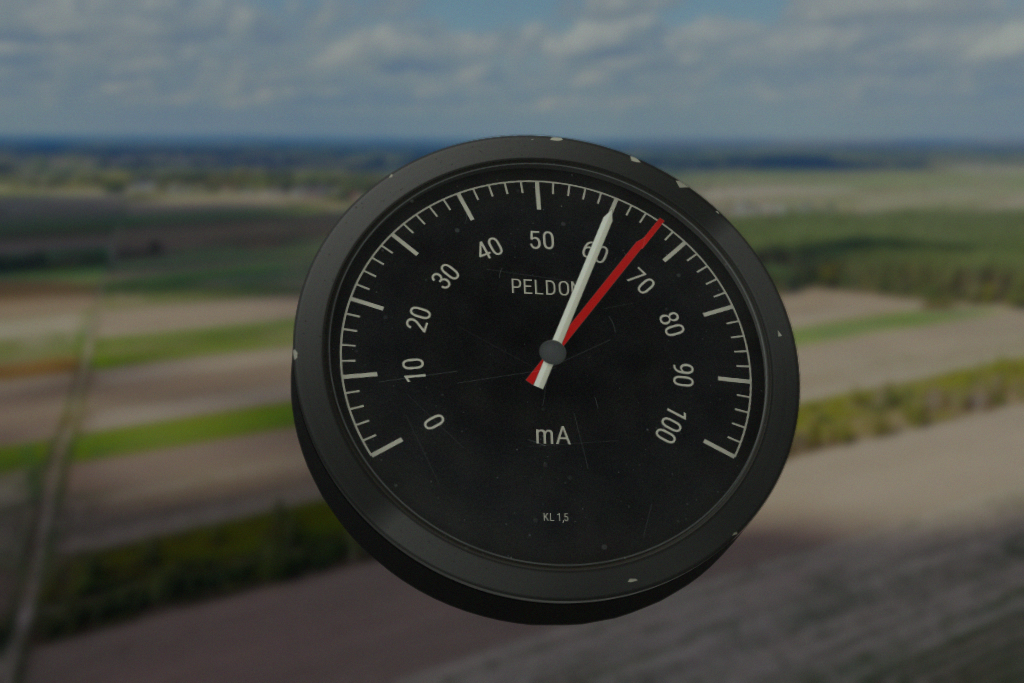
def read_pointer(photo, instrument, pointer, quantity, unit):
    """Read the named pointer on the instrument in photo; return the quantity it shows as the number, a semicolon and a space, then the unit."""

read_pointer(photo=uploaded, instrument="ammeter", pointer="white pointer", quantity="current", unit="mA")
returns 60; mA
